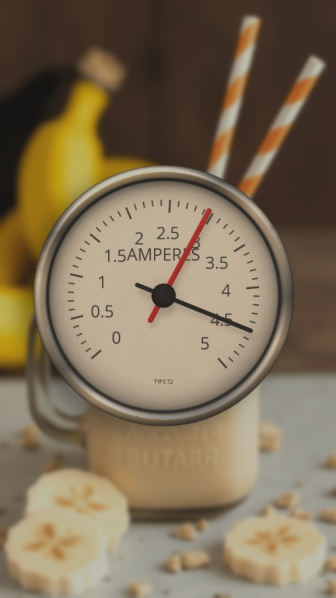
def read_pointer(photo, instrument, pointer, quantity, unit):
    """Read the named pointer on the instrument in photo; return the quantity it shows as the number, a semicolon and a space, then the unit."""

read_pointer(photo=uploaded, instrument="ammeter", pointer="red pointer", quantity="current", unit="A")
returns 2.95; A
